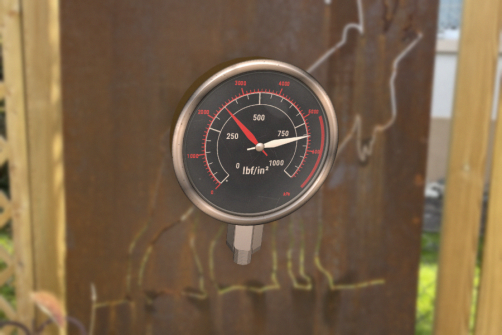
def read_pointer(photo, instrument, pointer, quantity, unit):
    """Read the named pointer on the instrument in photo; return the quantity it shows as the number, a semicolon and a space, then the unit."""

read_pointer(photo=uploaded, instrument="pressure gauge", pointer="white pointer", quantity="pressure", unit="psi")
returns 800; psi
